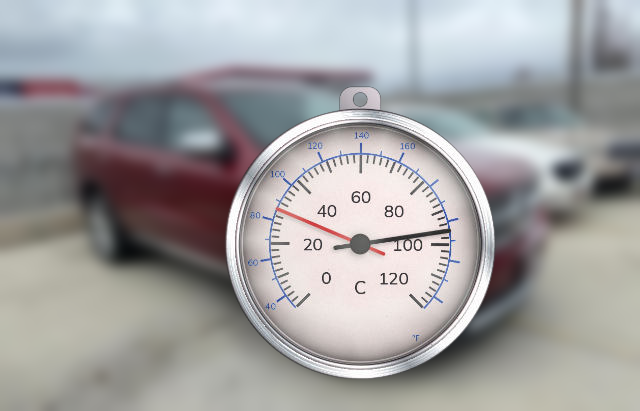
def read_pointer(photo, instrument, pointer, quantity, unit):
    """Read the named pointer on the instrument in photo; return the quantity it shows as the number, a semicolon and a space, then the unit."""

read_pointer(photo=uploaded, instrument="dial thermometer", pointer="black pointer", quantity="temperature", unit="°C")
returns 96; °C
